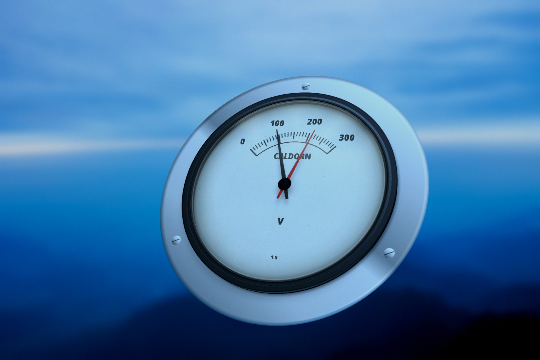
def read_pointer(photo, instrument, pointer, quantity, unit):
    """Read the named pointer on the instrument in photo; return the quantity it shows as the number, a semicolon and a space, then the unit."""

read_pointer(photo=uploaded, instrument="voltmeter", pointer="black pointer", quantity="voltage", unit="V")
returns 100; V
